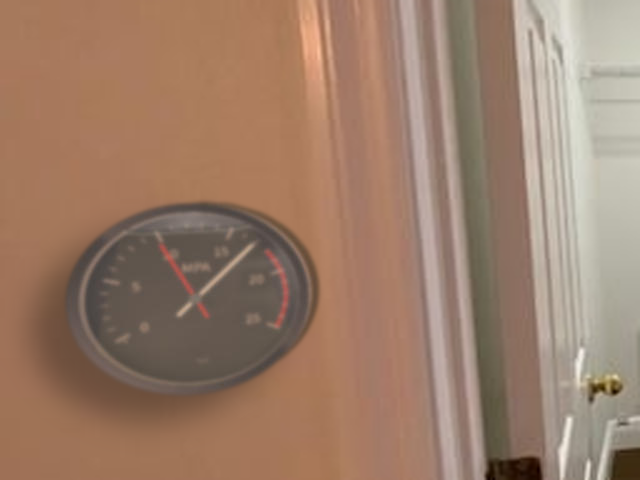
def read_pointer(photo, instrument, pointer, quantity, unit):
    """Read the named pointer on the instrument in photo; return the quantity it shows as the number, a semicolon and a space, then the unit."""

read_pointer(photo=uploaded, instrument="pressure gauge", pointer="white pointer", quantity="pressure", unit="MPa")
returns 17; MPa
